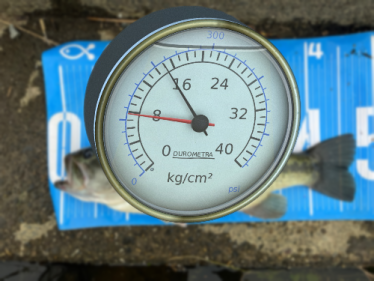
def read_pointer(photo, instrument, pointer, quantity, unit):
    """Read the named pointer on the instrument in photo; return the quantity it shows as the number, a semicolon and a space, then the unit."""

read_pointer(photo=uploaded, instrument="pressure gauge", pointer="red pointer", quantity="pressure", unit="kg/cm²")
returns 8; kg/cm²
